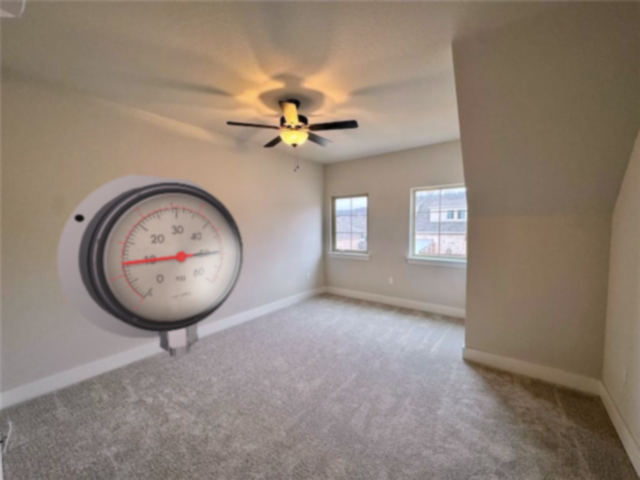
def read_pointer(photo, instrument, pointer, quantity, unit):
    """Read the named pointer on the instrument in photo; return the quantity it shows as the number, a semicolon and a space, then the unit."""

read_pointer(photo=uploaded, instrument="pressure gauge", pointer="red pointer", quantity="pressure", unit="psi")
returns 10; psi
